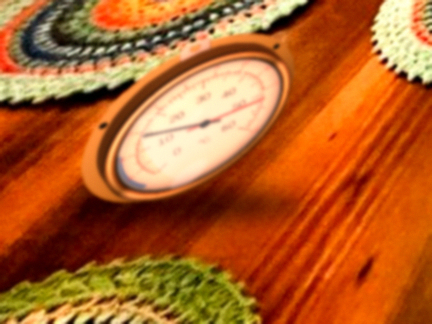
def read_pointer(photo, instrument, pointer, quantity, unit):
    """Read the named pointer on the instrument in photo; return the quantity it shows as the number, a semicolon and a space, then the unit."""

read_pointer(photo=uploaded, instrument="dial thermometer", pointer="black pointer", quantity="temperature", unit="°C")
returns 15; °C
